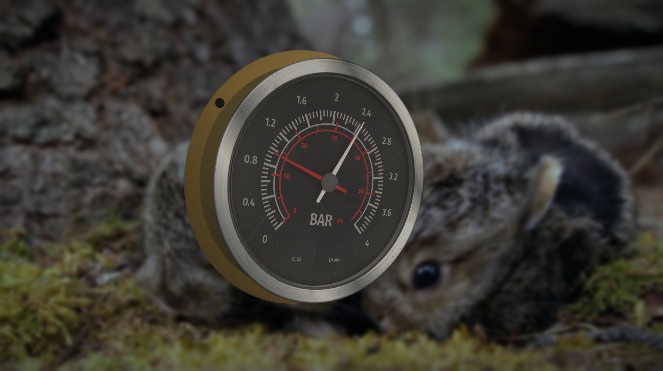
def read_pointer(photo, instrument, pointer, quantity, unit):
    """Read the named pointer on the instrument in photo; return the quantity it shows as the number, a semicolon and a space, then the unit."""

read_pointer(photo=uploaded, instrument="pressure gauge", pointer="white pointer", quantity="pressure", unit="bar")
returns 2.4; bar
